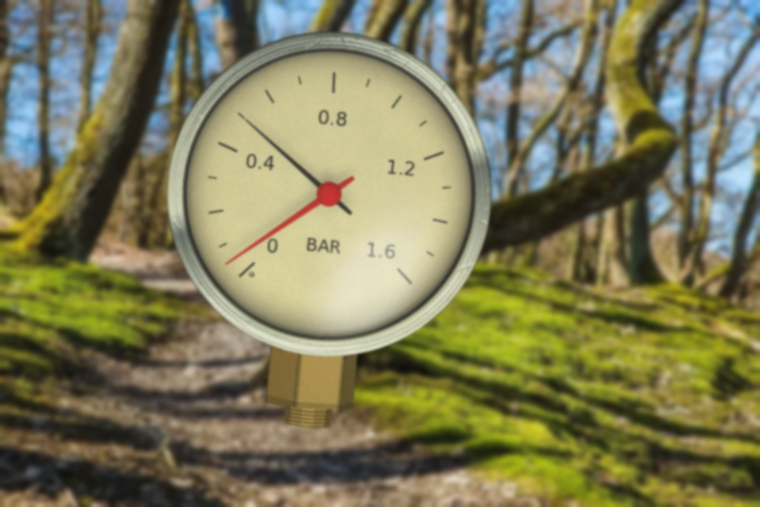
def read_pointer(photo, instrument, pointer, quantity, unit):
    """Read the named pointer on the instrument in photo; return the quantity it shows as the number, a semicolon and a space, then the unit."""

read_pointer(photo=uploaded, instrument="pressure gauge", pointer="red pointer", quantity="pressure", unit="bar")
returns 0.05; bar
